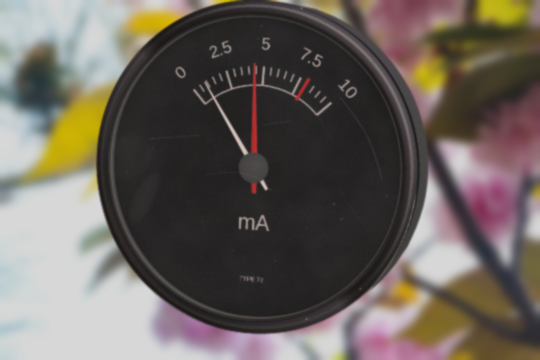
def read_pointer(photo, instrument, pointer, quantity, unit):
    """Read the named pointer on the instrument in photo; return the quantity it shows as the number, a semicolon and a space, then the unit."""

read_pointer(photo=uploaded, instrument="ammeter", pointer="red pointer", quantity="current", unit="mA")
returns 4.5; mA
